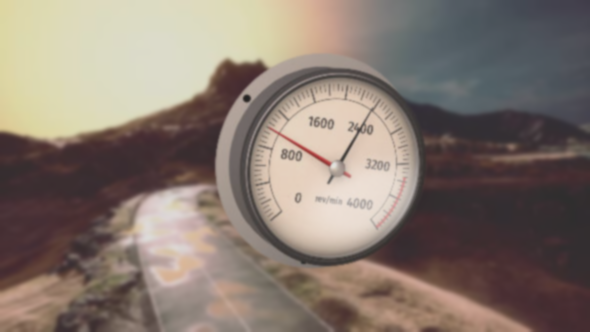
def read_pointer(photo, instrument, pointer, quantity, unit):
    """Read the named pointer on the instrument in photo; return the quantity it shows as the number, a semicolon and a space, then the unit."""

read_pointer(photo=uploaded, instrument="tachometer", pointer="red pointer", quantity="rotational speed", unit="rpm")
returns 1000; rpm
